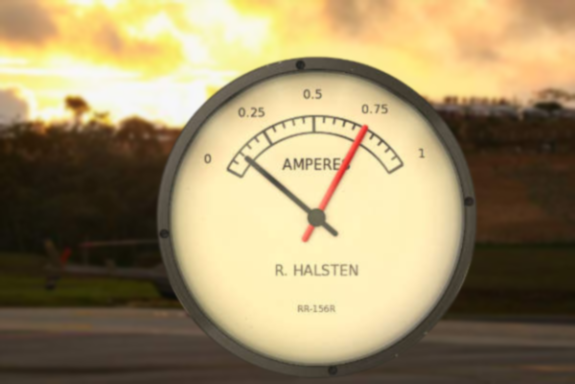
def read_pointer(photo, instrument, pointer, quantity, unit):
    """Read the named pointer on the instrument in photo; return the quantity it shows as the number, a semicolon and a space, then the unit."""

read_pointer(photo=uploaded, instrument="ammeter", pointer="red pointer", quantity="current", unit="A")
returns 0.75; A
